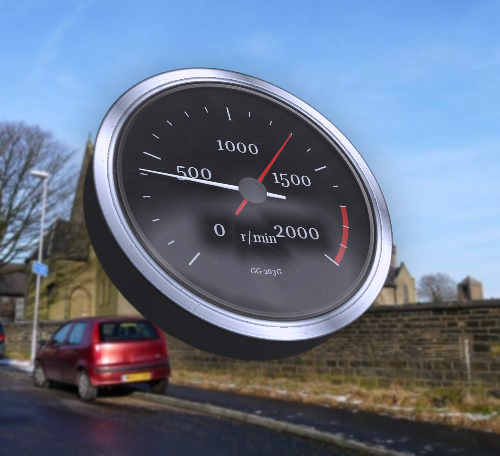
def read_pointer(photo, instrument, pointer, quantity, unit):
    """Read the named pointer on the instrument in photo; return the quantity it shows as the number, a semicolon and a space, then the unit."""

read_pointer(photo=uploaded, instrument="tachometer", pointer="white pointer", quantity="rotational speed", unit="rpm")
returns 400; rpm
